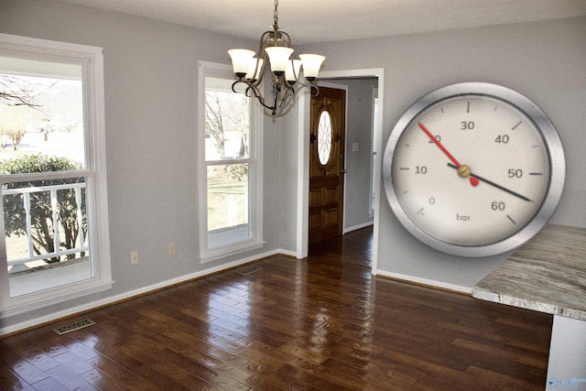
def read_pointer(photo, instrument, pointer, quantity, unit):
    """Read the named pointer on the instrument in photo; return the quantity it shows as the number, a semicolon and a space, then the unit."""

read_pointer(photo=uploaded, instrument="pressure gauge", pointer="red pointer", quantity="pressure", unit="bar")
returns 20; bar
